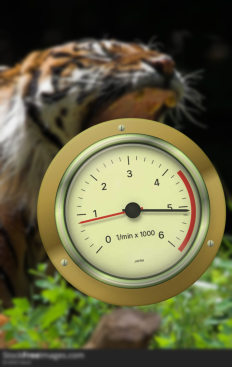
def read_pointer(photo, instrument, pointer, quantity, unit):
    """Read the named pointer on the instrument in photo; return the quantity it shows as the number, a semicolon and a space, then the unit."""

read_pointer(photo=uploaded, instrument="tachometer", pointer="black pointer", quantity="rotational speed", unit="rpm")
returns 5100; rpm
